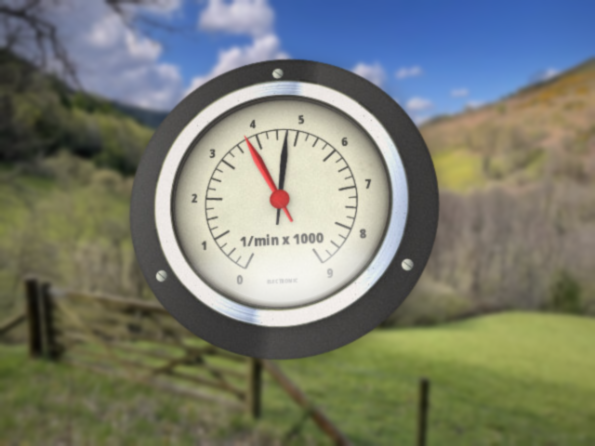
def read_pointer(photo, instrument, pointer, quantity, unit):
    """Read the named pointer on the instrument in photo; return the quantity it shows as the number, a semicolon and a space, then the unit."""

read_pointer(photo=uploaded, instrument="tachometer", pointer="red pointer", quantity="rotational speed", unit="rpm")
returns 3750; rpm
